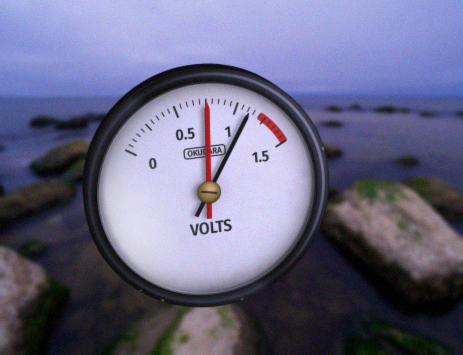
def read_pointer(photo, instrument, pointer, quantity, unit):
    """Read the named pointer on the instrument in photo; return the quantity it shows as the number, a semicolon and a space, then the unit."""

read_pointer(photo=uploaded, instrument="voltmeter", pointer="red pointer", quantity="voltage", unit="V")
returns 0.75; V
